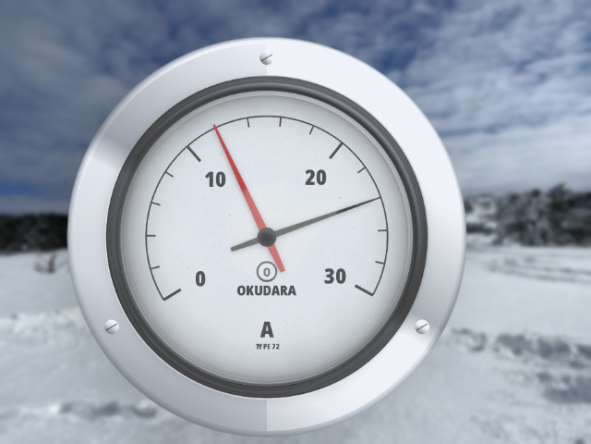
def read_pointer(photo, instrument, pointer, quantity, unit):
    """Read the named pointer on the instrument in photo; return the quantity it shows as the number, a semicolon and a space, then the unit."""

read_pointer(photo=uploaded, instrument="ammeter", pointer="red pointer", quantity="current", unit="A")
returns 12; A
